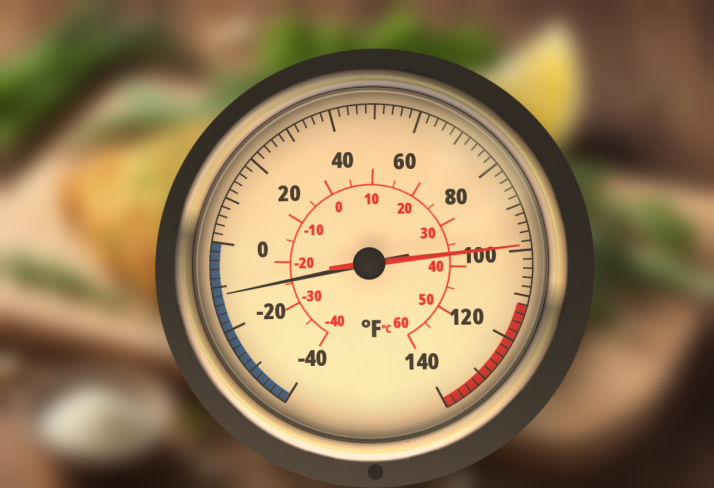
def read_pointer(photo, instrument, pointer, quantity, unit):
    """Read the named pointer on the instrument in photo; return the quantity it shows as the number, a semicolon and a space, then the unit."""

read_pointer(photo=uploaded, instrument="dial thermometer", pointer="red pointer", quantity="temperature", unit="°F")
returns 99; °F
